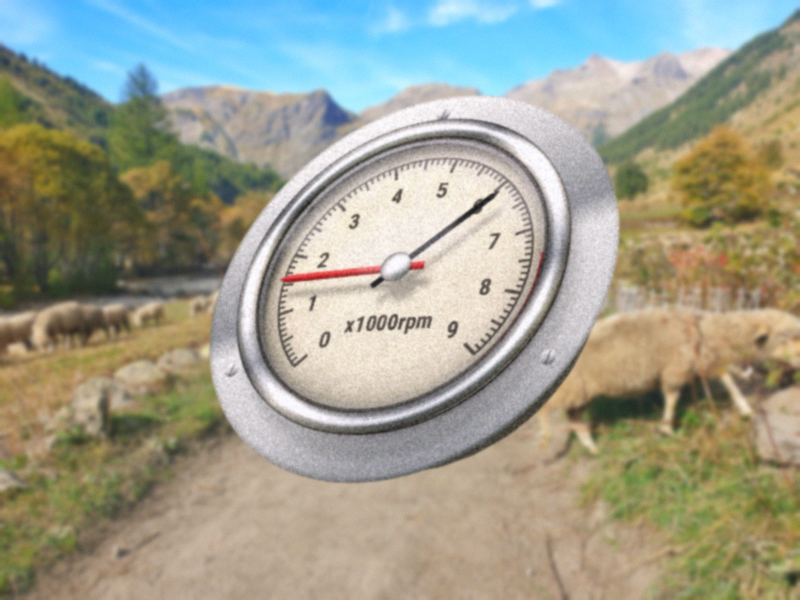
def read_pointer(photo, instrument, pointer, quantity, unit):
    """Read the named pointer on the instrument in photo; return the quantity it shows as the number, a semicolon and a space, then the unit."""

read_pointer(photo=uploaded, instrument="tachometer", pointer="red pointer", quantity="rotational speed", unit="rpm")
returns 1500; rpm
